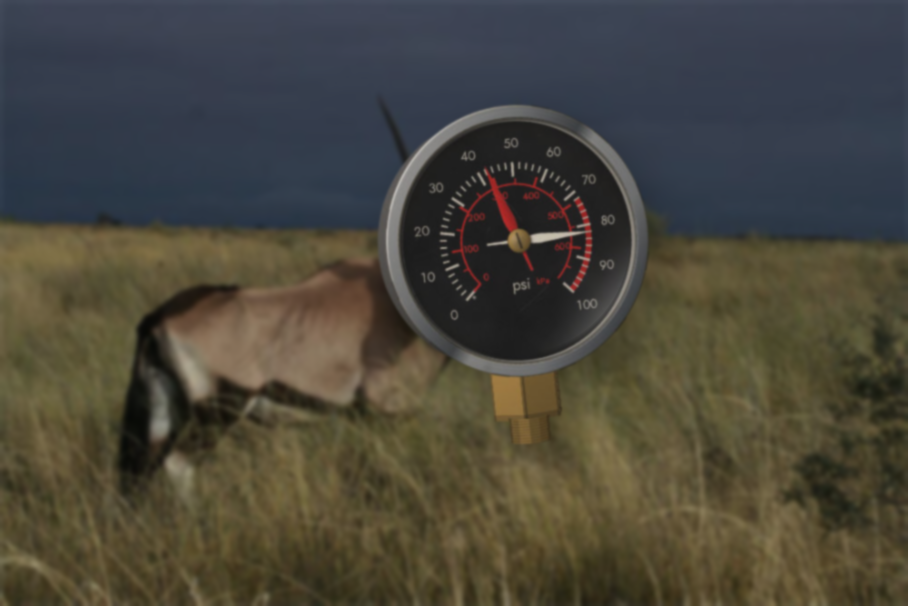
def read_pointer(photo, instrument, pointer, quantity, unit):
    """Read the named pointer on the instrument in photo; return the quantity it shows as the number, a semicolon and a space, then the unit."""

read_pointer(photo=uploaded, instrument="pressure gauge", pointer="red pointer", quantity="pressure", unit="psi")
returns 42; psi
